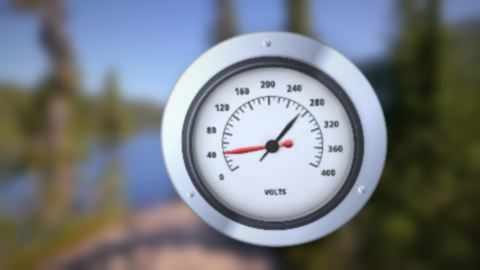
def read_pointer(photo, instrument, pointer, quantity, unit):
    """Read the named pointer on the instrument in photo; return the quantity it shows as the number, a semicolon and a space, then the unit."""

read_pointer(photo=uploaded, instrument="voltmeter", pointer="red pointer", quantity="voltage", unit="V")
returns 40; V
